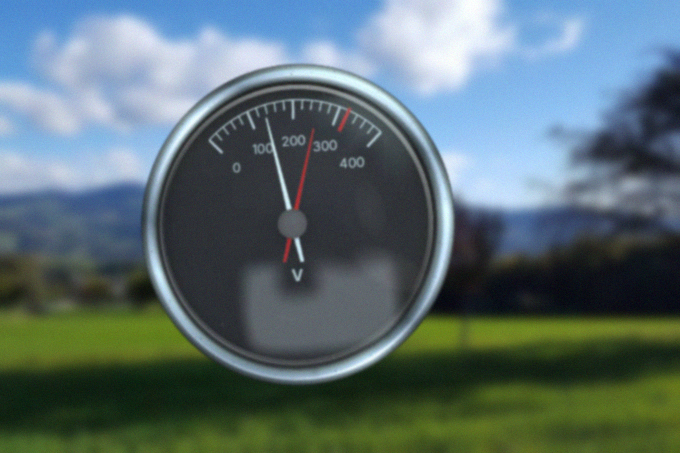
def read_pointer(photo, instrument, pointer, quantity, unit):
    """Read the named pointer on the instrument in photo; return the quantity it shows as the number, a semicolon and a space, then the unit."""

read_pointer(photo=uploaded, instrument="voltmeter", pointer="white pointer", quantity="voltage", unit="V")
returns 140; V
